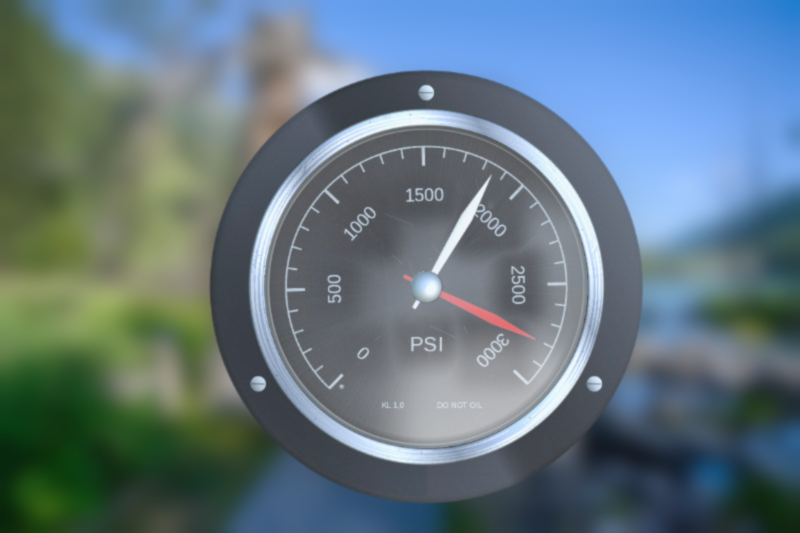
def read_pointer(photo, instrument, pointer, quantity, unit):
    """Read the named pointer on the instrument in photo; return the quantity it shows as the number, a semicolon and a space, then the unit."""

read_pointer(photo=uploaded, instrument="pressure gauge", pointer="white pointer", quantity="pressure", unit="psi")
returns 1850; psi
